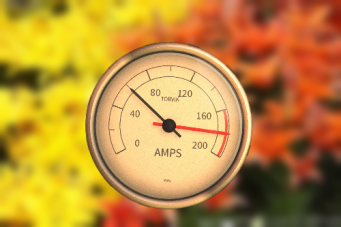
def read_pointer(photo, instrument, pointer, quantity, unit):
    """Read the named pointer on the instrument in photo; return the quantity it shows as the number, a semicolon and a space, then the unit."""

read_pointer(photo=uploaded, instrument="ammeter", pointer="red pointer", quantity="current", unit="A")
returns 180; A
